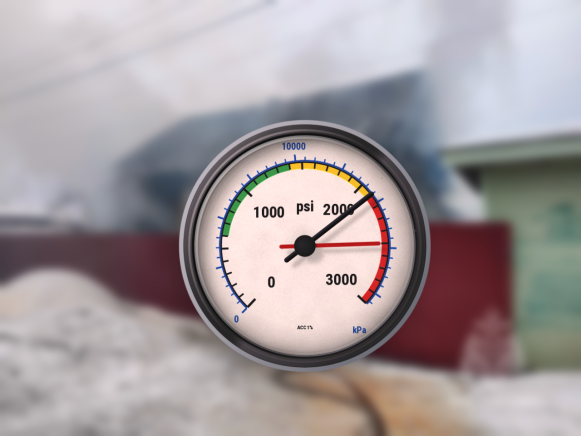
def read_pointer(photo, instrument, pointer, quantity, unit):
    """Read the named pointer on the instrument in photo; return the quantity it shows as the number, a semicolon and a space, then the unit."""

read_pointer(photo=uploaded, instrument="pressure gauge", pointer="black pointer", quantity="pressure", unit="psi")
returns 2100; psi
